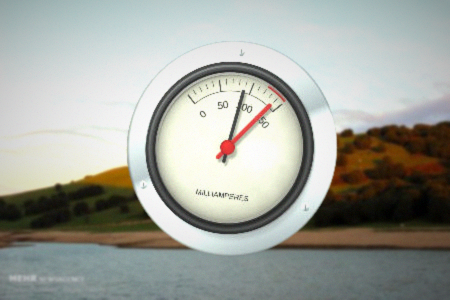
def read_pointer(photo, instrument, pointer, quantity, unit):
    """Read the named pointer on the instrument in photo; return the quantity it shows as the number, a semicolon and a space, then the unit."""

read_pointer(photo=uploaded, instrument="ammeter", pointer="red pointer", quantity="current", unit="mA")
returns 140; mA
